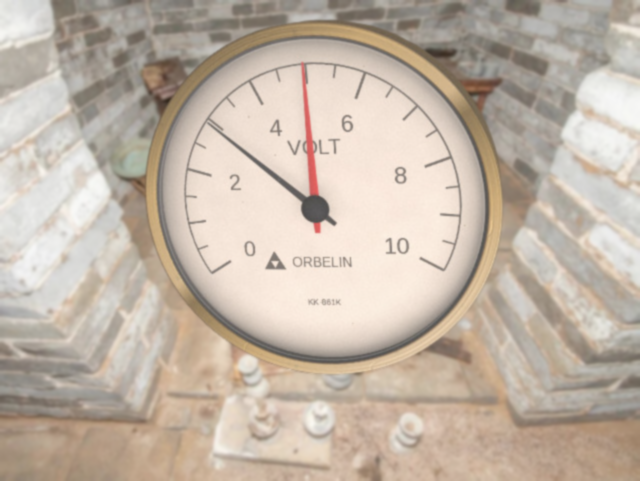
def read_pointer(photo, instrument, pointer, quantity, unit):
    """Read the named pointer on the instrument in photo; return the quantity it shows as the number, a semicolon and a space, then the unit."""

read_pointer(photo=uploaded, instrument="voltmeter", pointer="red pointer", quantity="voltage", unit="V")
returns 5; V
